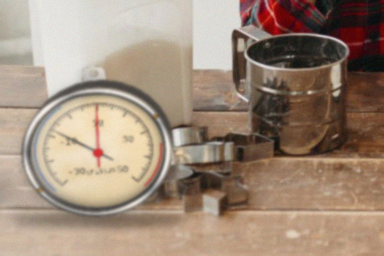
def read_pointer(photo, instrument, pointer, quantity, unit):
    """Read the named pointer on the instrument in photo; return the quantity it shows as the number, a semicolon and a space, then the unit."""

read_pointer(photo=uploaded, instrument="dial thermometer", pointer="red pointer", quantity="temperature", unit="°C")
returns 10; °C
